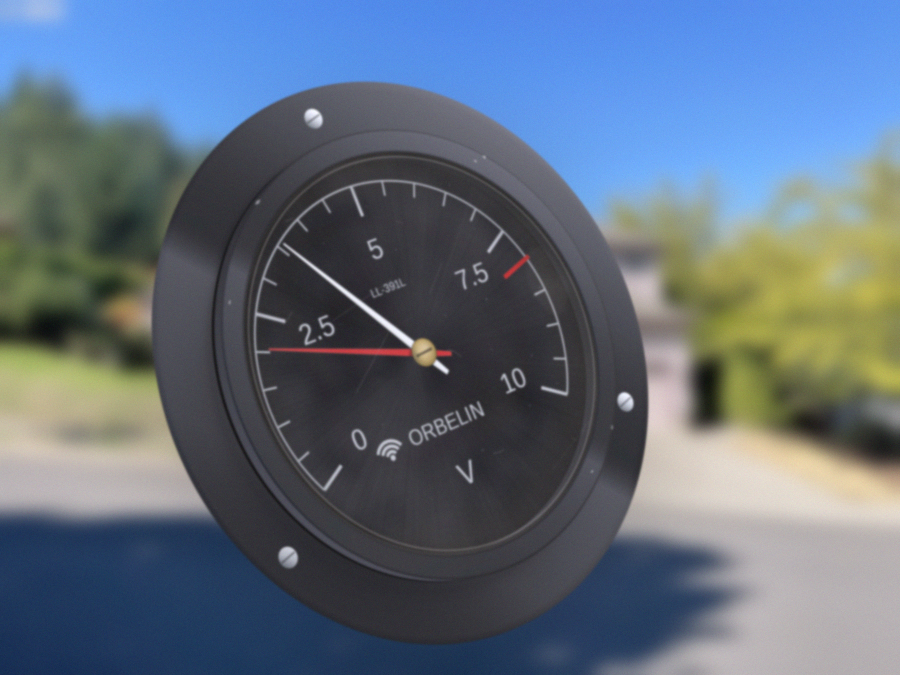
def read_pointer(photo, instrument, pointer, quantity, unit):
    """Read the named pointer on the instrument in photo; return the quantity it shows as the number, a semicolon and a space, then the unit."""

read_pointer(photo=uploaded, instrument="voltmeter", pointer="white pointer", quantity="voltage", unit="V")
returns 3.5; V
